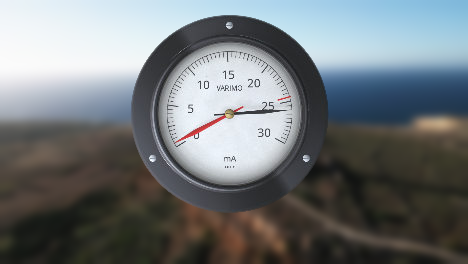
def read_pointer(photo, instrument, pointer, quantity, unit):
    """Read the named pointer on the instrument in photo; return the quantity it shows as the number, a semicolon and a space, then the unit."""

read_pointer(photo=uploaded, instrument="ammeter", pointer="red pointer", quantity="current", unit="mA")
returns 0.5; mA
